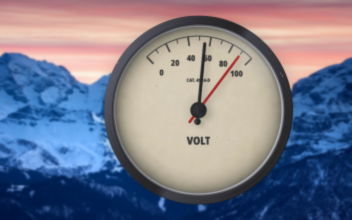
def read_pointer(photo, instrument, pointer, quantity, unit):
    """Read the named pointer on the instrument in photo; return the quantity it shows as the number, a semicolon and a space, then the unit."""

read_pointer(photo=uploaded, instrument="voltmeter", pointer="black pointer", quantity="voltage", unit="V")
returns 55; V
